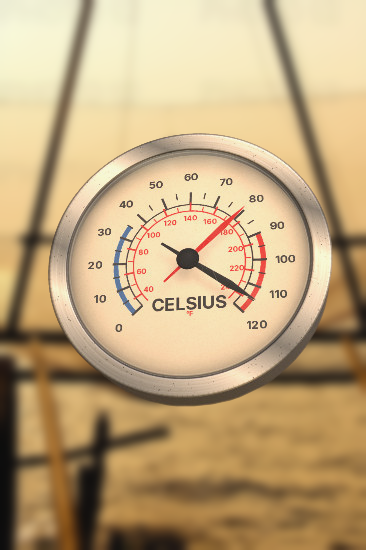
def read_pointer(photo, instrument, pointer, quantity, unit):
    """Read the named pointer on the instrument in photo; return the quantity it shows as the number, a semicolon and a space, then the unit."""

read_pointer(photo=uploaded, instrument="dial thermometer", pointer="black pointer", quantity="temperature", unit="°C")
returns 115; °C
